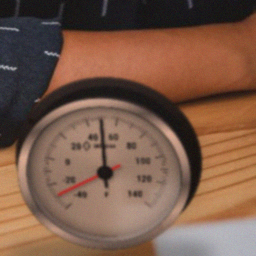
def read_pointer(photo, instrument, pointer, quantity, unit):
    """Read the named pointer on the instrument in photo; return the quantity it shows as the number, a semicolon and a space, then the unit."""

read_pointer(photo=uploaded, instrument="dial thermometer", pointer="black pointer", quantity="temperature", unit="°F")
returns 50; °F
